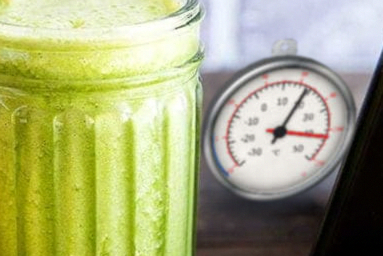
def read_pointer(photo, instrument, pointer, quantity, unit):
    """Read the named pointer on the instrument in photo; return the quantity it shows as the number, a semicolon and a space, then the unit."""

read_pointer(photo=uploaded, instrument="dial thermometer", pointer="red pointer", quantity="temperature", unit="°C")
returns 40; °C
